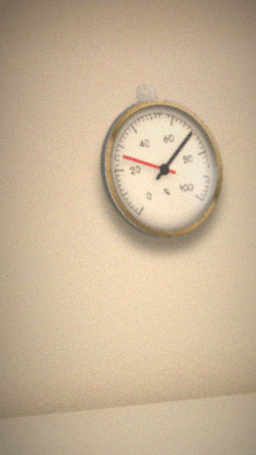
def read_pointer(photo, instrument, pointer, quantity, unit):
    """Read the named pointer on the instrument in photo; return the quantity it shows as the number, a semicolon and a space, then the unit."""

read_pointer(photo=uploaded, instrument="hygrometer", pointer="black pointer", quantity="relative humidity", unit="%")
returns 70; %
